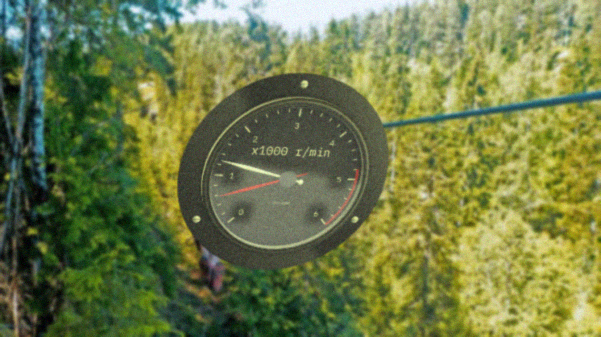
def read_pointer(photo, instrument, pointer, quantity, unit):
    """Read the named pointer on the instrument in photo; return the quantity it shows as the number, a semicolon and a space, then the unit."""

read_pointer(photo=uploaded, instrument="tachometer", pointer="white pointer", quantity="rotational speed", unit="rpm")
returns 1300; rpm
